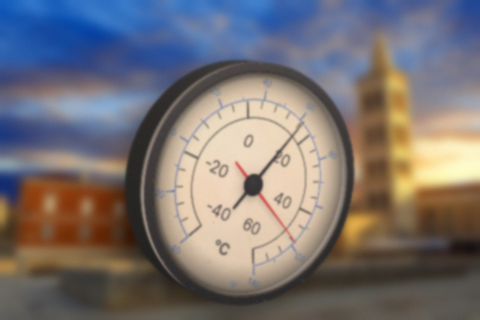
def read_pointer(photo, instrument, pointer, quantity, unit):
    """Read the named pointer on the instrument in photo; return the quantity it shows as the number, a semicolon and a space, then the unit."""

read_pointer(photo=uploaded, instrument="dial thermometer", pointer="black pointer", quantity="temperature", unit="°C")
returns 16; °C
